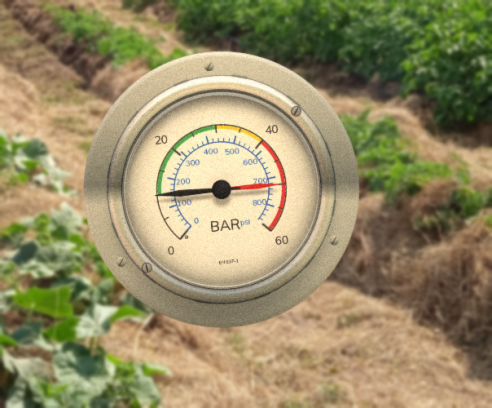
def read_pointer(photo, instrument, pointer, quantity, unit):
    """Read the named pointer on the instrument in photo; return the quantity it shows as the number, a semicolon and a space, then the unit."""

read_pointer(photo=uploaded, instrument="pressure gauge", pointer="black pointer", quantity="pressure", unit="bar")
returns 10; bar
